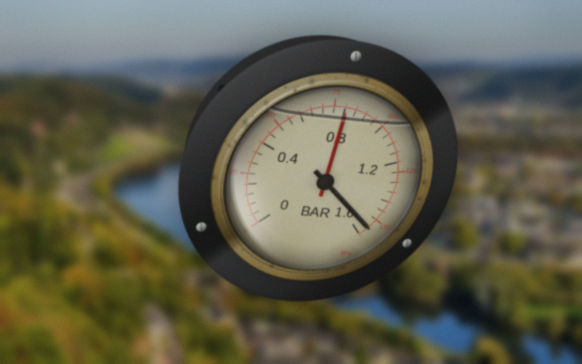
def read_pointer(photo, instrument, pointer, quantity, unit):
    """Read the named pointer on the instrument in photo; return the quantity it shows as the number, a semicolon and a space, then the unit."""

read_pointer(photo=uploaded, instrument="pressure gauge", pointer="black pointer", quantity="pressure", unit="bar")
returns 1.55; bar
